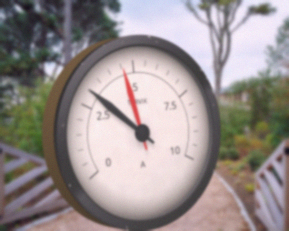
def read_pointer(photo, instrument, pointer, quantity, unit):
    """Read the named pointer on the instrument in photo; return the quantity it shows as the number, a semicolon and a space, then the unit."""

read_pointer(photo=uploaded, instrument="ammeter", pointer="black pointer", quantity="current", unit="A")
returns 3; A
